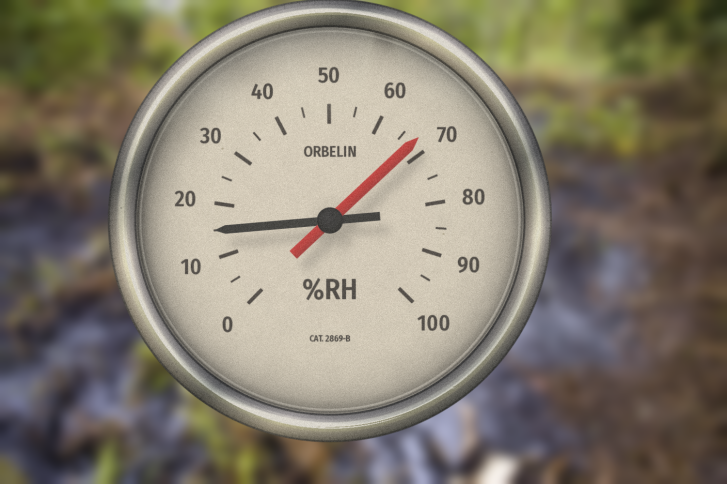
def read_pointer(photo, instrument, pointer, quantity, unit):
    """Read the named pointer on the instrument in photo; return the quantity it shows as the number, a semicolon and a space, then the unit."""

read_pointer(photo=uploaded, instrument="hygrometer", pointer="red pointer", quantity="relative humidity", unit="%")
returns 67.5; %
